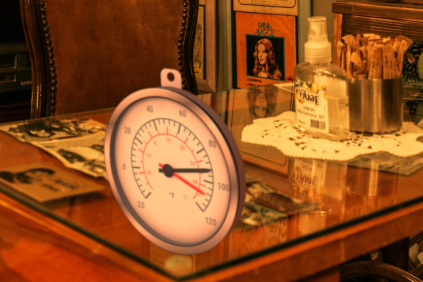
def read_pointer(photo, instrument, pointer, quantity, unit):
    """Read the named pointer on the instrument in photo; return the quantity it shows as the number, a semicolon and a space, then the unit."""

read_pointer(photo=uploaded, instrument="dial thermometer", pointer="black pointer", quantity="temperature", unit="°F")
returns 92; °F
